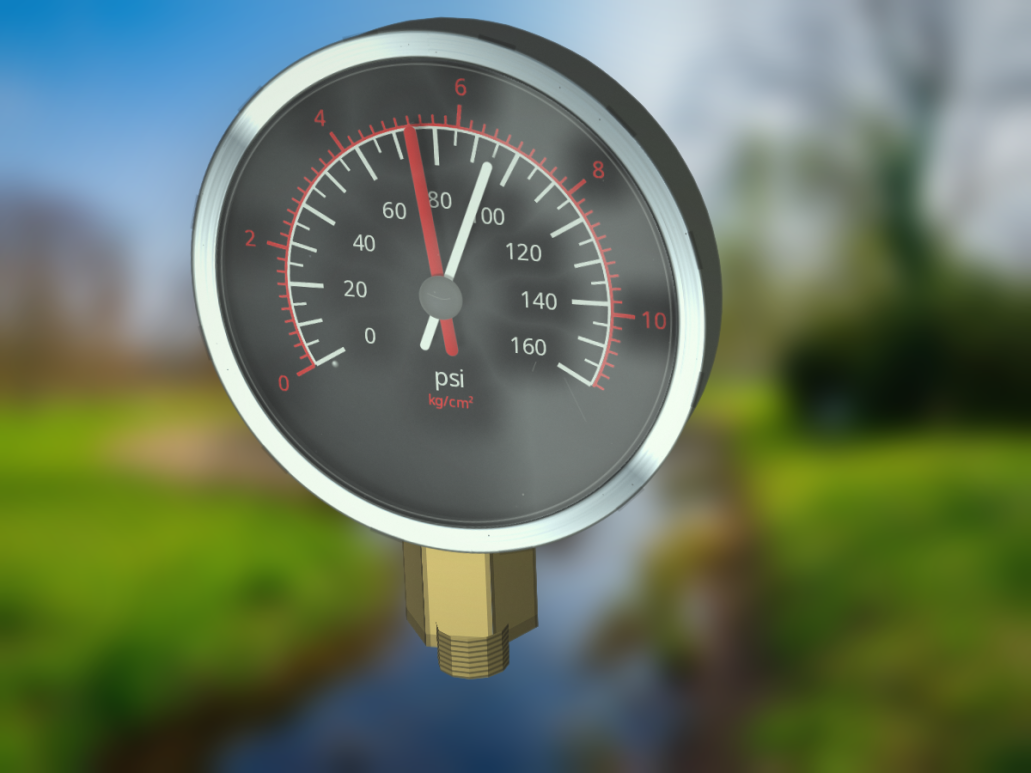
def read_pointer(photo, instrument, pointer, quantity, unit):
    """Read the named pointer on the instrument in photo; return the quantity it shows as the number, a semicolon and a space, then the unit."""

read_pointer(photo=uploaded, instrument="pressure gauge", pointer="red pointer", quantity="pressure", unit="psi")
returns 75; psi
